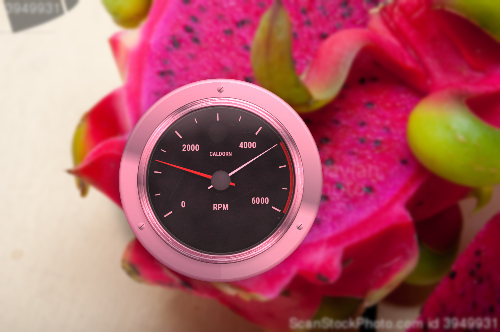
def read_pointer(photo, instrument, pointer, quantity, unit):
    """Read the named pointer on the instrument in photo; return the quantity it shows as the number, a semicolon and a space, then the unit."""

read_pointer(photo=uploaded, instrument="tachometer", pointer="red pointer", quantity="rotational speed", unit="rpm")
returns 1250; rpm
